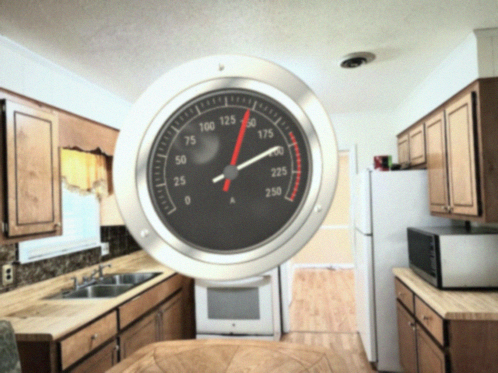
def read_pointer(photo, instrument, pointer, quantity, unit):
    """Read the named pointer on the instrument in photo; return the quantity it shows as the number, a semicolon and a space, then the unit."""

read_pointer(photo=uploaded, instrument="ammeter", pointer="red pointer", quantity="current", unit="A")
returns 145; A
